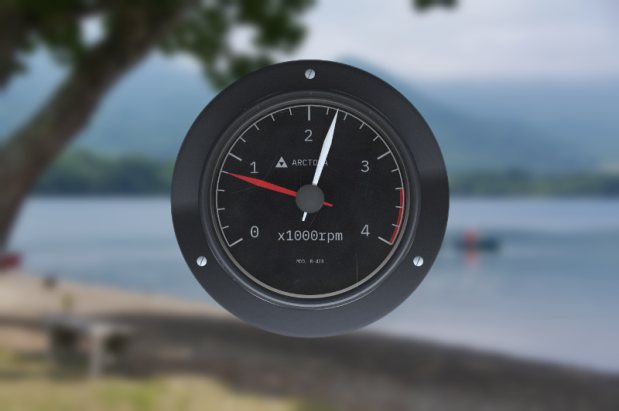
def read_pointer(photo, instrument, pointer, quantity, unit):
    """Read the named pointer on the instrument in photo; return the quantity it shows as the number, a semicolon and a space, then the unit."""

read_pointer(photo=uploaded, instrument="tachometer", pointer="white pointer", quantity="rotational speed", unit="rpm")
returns 2300; rpm
